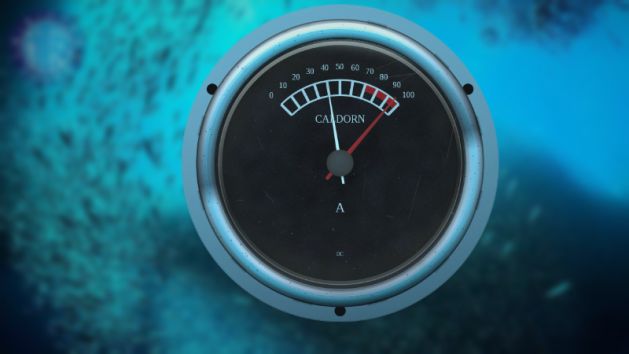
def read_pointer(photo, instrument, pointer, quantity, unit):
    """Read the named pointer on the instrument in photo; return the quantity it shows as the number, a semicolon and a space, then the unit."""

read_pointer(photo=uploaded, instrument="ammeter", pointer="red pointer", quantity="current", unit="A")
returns 95; A
